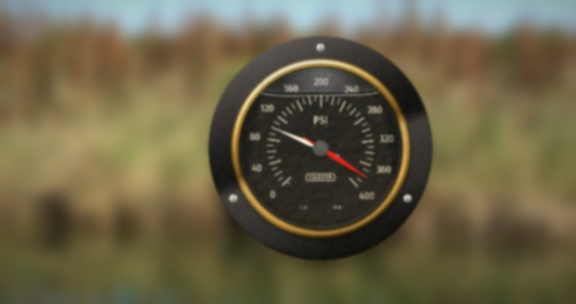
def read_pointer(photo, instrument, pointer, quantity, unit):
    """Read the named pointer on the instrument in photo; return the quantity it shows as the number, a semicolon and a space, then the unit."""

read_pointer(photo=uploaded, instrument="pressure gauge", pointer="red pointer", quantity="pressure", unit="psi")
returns 380; psi
